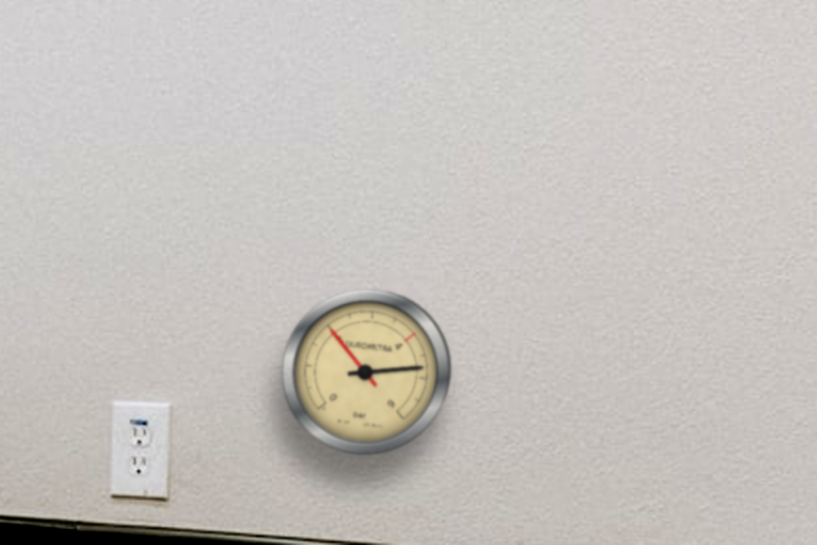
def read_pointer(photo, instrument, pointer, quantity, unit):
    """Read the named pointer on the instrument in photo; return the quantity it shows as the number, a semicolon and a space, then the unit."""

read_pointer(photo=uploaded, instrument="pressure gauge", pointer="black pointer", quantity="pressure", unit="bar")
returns 4.75; bar
